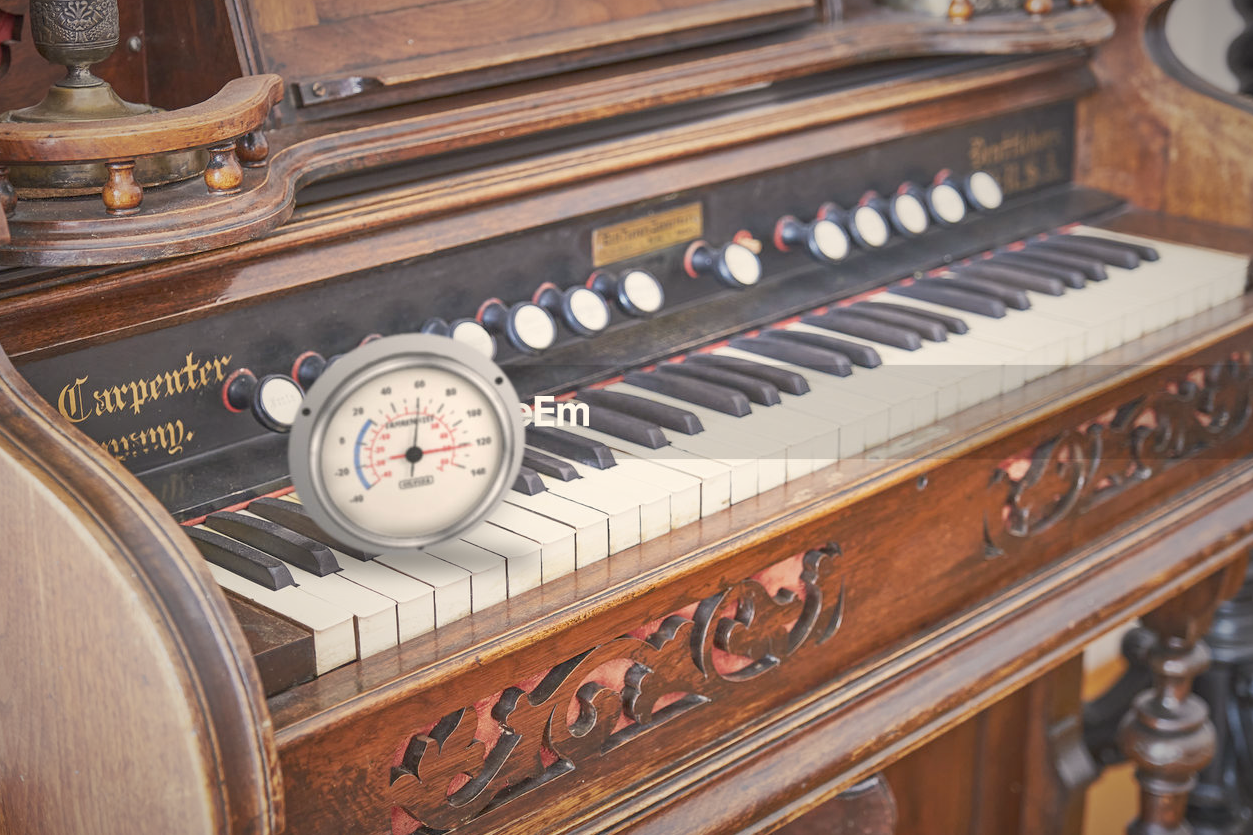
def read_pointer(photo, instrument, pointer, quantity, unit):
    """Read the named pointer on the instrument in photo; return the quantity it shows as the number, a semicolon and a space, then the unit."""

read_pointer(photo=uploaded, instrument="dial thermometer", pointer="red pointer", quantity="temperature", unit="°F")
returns 120; °F
